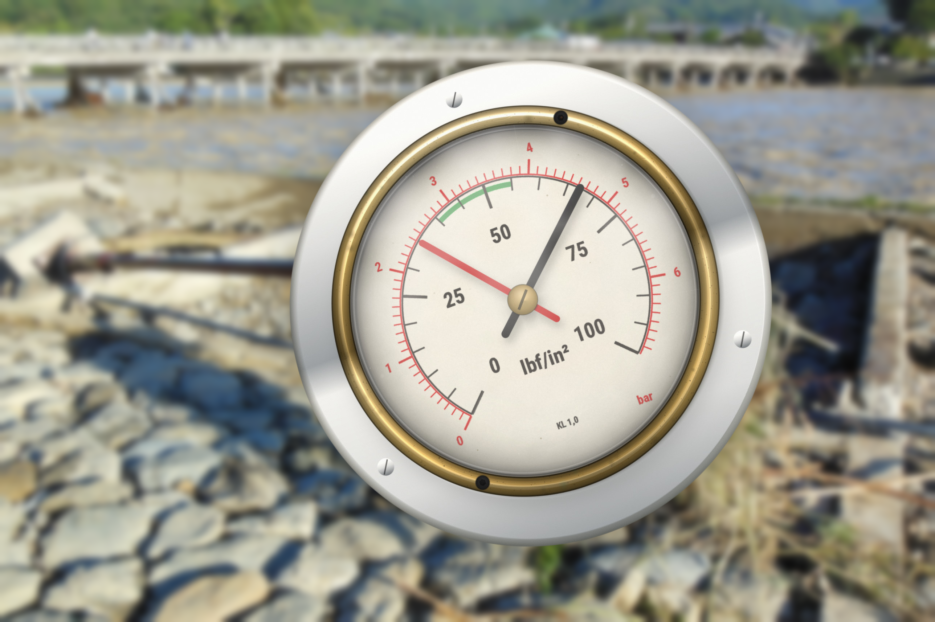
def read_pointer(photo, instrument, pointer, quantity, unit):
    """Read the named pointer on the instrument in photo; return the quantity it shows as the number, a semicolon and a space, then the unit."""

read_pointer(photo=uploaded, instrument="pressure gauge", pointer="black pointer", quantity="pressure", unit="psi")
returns 67.5; psi
